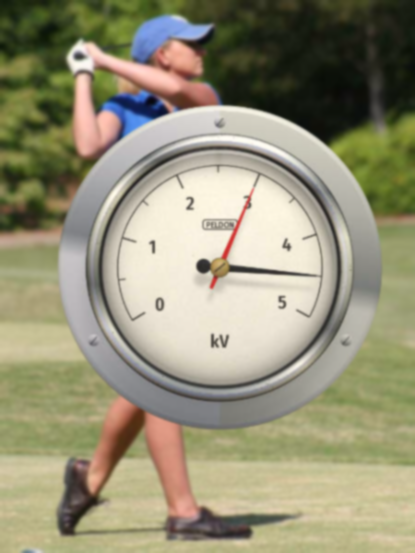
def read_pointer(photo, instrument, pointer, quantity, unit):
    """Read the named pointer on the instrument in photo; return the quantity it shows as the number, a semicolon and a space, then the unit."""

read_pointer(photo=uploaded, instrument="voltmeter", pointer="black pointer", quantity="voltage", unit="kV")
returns 4.5; kV
